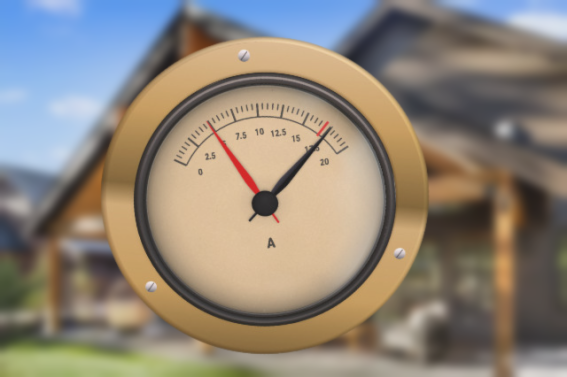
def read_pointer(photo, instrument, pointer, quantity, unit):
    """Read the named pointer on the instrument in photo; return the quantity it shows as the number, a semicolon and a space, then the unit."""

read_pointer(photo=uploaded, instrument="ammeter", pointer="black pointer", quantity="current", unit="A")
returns 17.5; A
